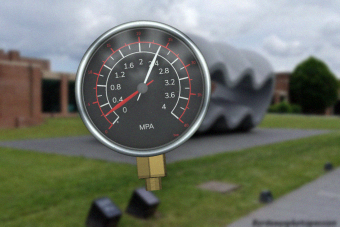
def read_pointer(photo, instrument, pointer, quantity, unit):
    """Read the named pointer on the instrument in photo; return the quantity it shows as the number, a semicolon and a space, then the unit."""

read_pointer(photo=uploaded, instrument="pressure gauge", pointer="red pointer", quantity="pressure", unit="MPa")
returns 0.2; MPa
